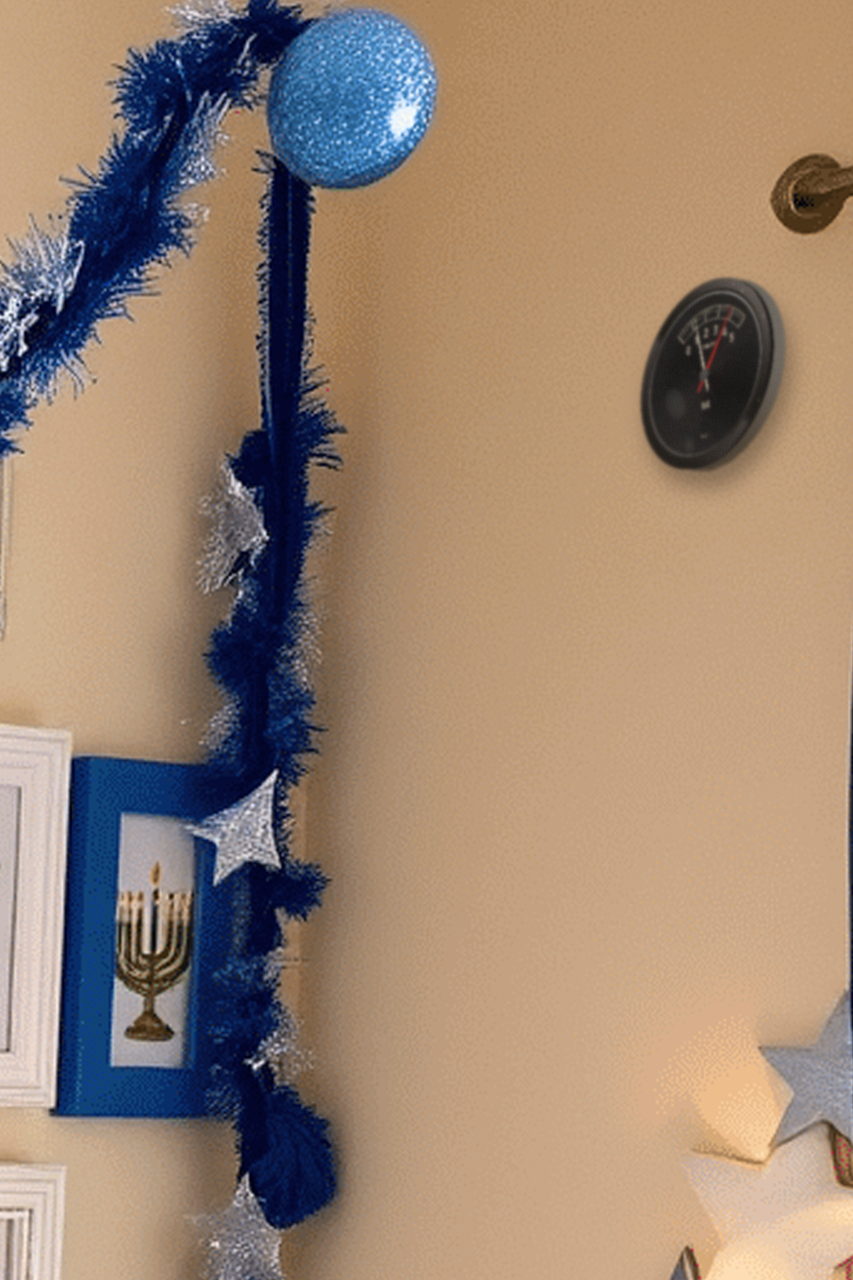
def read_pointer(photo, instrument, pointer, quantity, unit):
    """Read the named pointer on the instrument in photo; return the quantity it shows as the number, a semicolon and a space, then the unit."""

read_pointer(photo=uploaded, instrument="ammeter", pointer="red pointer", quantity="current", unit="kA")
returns 4; kA
